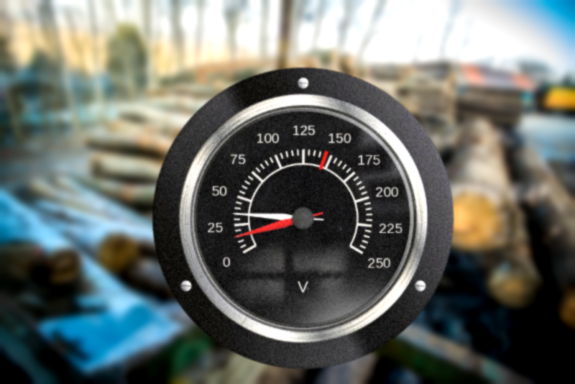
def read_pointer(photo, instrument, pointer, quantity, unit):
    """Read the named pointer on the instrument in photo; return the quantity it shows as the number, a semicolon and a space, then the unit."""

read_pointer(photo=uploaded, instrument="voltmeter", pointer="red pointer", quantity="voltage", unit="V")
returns 15; V
